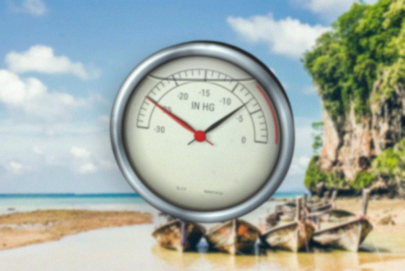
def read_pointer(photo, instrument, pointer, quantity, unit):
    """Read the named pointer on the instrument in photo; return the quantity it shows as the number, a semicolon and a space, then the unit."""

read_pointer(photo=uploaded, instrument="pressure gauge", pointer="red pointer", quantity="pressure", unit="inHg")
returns -25; inHg
